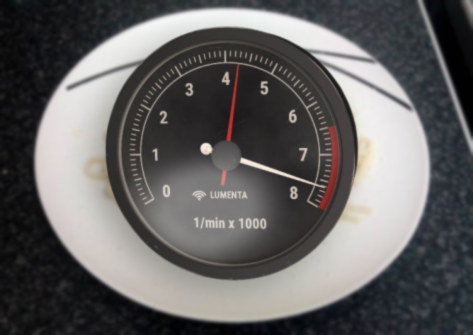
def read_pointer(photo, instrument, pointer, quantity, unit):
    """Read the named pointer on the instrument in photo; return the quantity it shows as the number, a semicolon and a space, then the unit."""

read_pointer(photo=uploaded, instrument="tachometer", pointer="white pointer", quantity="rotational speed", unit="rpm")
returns 7600; rpm
